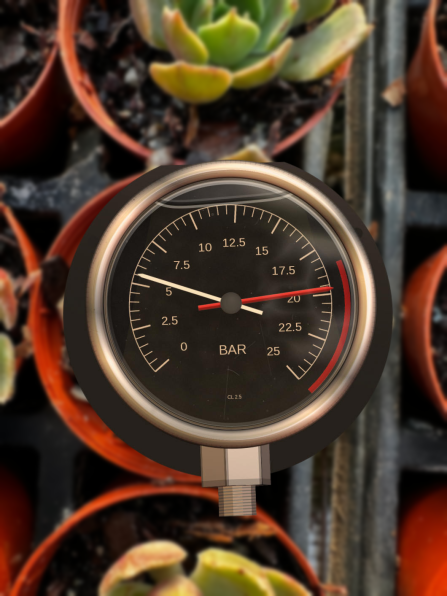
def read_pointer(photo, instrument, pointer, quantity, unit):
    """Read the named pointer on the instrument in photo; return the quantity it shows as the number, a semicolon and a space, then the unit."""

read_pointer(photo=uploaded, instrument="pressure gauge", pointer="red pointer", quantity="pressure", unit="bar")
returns 19.75; bar
